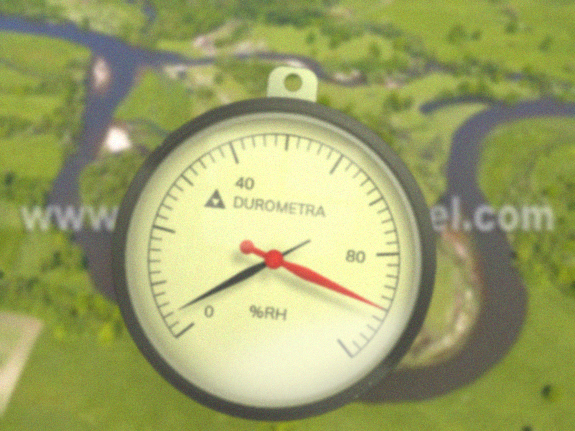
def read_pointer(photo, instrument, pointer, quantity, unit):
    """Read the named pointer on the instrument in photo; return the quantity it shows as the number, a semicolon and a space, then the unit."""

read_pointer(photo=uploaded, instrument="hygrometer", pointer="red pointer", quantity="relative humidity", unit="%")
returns 90; %
